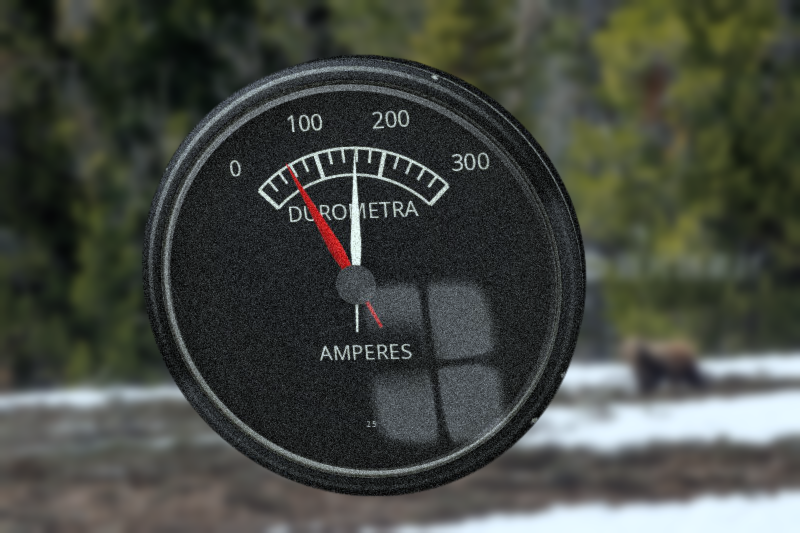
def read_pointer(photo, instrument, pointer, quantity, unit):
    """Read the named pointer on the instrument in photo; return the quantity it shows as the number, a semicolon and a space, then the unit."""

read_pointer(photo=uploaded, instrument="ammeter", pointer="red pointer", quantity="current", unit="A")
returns 60; A
